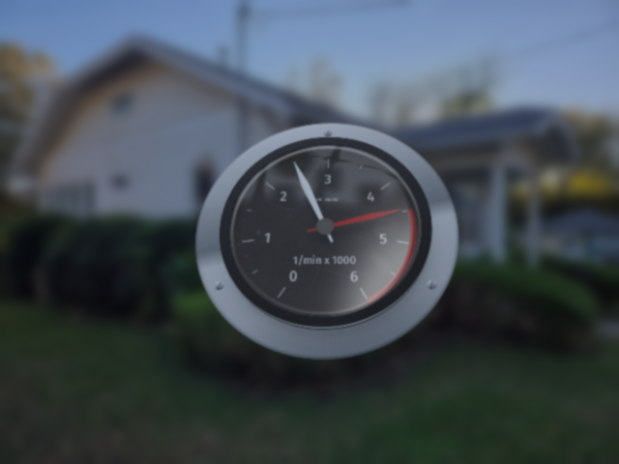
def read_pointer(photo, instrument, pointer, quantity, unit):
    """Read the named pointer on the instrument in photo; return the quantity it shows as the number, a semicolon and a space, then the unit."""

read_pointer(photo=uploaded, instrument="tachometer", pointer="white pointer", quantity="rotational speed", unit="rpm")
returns 2500; rpm
